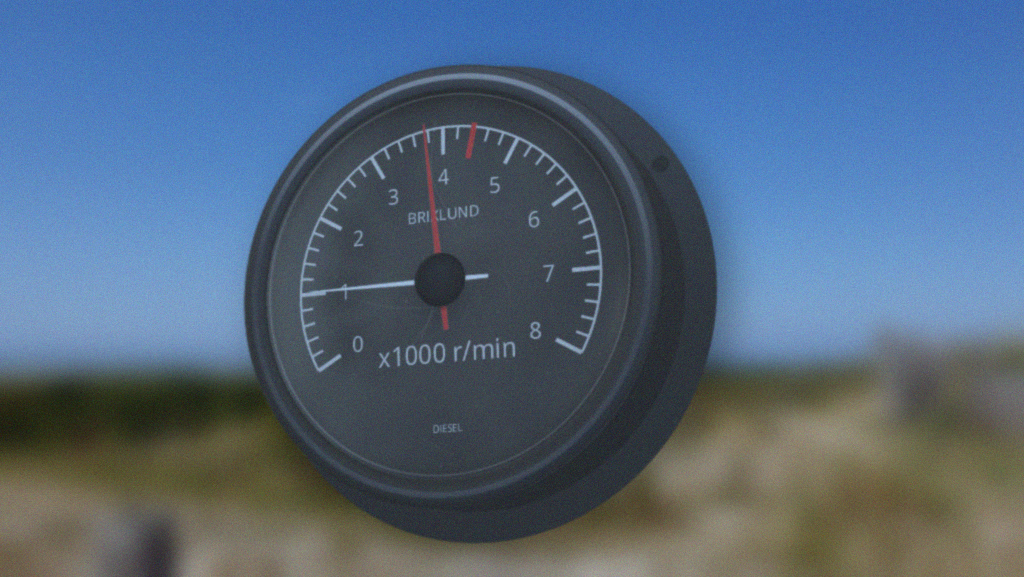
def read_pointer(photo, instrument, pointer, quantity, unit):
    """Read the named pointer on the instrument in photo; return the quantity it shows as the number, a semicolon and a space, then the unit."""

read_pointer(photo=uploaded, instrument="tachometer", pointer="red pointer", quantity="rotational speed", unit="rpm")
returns 3800; rpm
